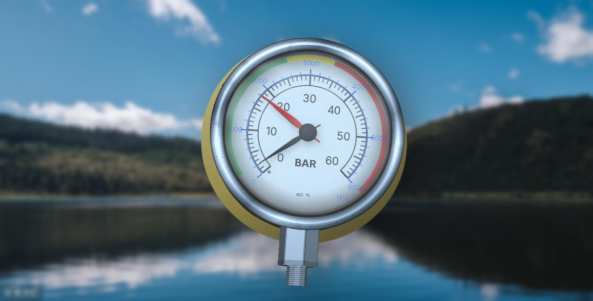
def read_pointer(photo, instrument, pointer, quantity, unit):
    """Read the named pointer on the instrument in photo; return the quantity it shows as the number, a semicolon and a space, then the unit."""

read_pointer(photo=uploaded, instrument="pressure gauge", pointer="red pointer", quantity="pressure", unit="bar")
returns 18; bar
